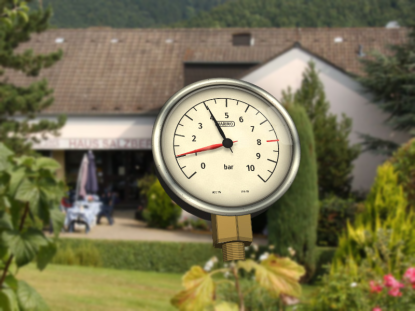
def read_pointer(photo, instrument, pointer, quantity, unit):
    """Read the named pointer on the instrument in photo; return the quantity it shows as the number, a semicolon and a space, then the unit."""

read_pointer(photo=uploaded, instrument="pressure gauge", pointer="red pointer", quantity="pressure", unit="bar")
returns 1; bar
